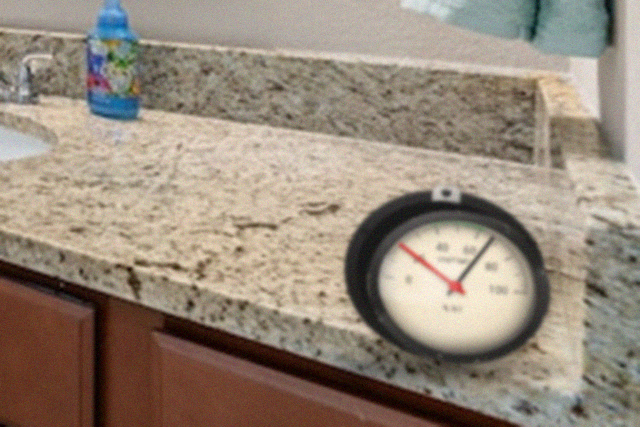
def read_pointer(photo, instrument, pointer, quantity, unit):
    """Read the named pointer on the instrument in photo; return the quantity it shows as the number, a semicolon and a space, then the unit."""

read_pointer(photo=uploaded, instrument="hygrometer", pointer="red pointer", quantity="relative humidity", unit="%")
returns 20; %
